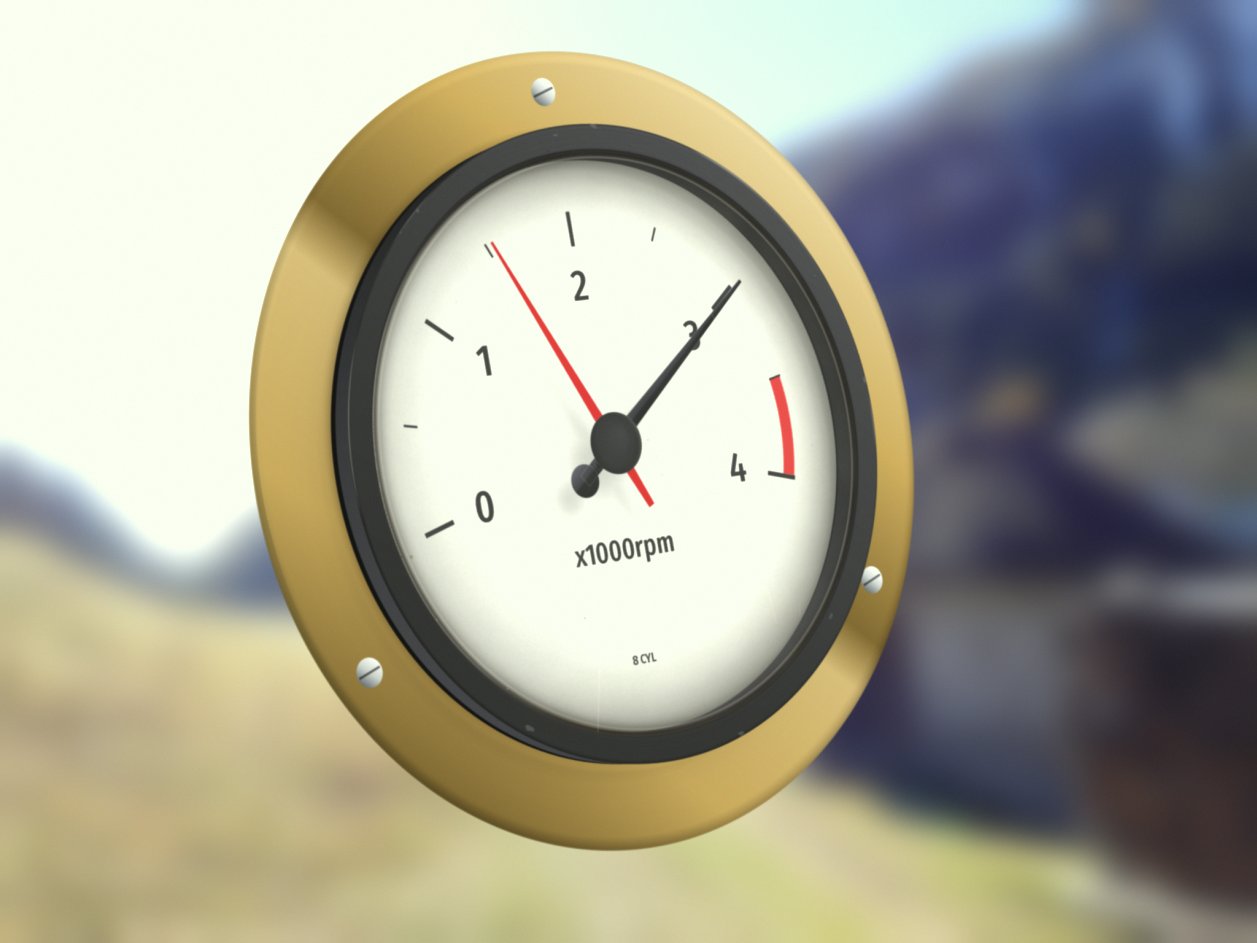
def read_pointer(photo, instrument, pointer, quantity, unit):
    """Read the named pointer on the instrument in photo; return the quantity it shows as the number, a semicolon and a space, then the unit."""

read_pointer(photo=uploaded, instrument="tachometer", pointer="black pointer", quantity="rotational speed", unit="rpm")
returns 3000; rpm
